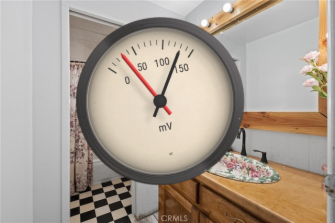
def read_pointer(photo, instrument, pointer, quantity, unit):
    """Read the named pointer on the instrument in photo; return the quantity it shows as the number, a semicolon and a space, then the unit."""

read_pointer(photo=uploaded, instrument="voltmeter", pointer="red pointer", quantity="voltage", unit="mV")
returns 30; mV
